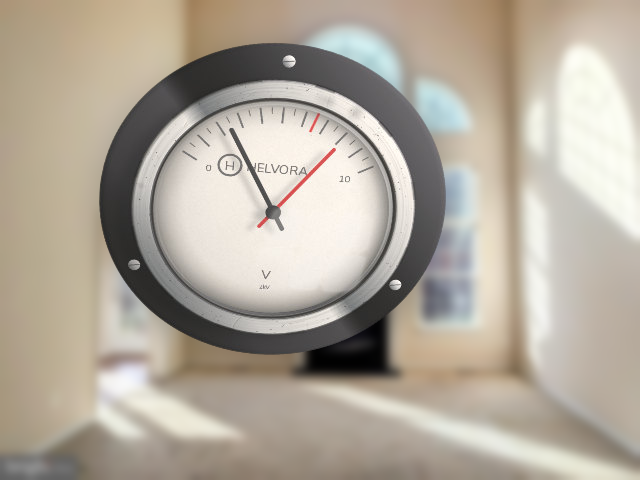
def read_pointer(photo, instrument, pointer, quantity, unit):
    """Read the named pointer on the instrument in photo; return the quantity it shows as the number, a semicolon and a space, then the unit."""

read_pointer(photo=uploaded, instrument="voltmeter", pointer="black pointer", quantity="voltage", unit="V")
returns 2.5; V
